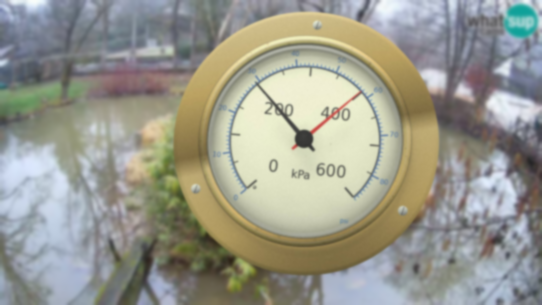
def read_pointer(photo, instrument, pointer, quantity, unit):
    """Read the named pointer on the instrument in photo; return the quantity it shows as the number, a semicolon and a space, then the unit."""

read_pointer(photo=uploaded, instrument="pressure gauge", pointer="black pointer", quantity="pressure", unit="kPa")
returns 200; kPa
